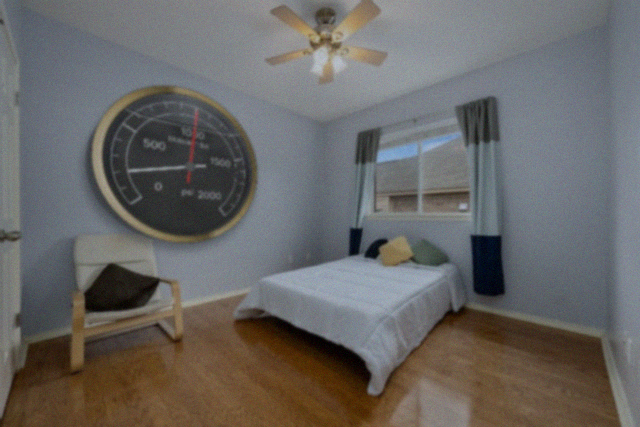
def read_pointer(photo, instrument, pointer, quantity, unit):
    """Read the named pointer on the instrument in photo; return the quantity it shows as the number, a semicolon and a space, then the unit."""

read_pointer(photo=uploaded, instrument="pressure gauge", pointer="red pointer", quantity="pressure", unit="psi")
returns 1000; psi
